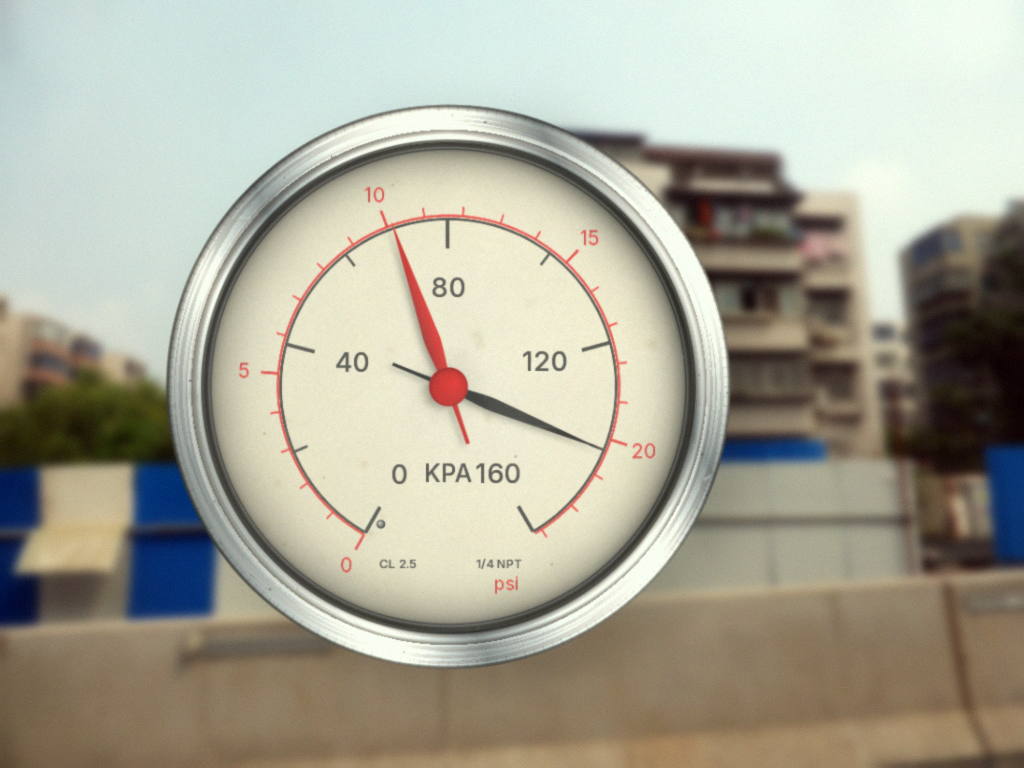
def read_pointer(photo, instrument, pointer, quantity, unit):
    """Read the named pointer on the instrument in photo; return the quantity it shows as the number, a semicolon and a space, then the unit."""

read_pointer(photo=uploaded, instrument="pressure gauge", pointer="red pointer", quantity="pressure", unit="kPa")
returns 70; kPa
